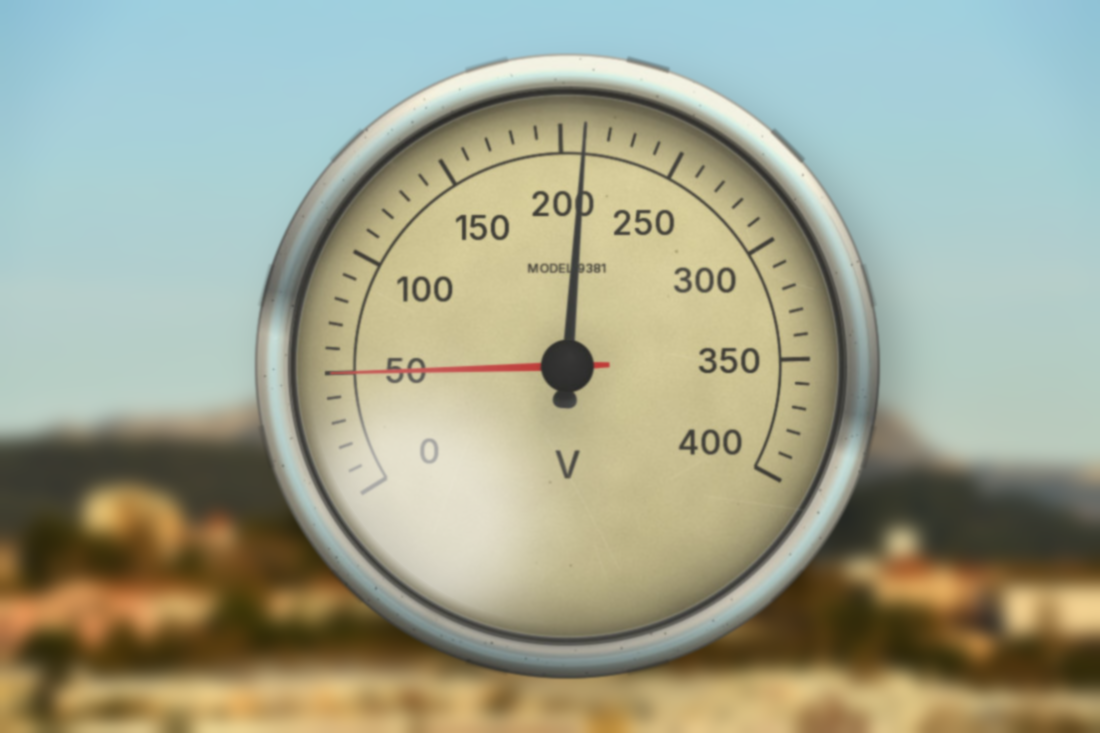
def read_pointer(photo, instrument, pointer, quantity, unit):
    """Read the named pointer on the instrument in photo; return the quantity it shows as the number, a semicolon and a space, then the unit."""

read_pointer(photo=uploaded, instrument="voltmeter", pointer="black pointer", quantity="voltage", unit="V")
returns 210; V
